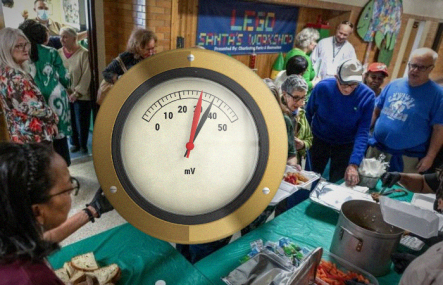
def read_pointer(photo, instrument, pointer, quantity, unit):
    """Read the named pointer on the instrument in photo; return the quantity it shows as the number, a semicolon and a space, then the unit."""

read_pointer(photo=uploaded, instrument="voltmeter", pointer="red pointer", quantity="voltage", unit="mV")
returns 30; mV
